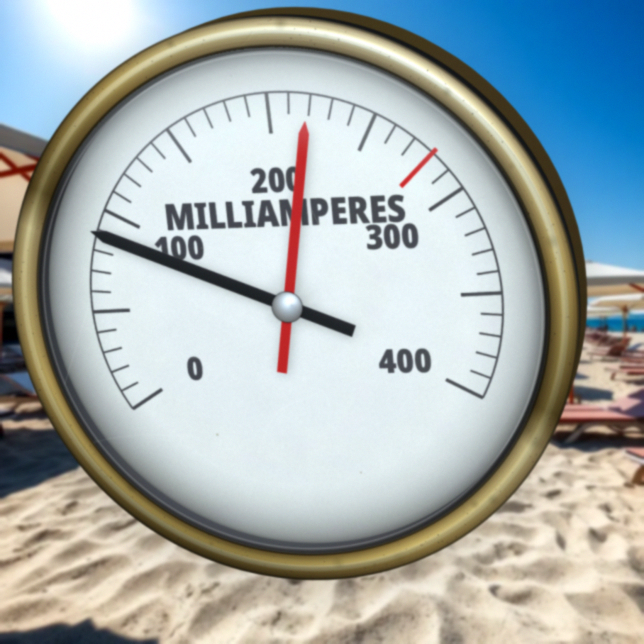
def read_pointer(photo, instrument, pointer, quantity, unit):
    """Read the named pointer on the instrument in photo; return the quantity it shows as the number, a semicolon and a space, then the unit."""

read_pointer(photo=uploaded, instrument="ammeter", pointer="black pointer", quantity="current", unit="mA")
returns 90; mA
